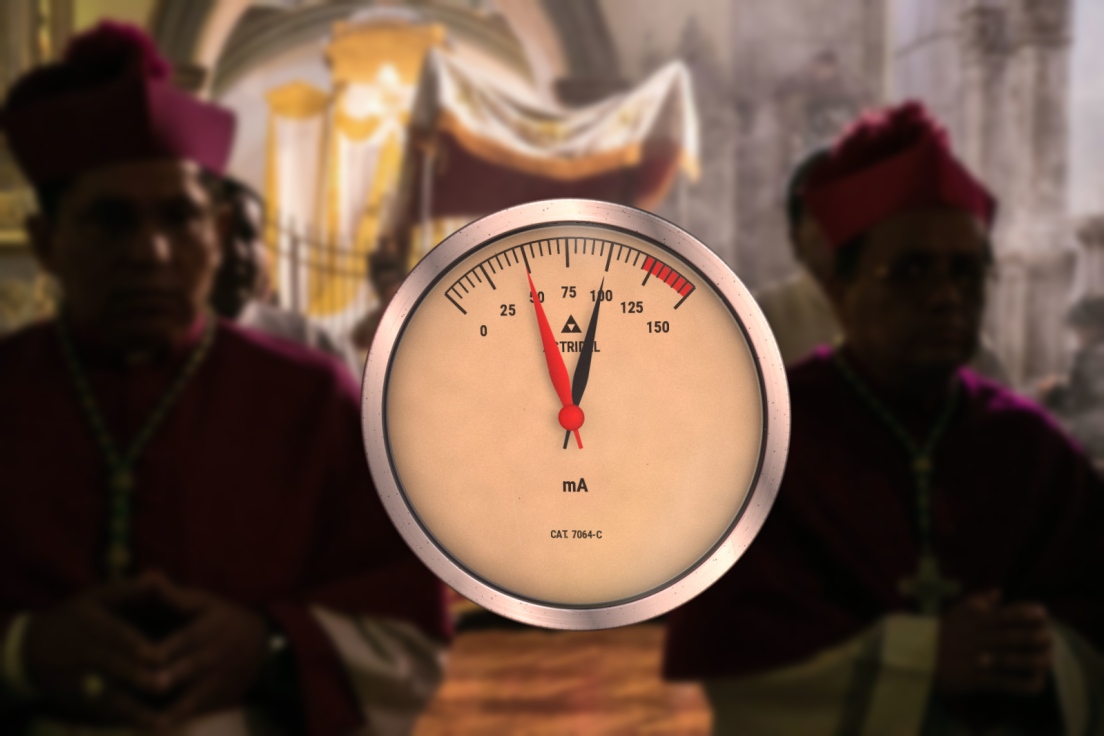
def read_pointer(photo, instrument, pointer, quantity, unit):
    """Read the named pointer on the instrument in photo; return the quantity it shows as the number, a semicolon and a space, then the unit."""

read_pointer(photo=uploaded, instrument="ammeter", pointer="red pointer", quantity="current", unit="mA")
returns 50; mA
